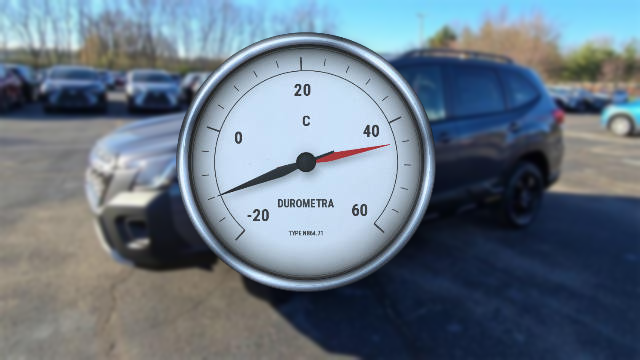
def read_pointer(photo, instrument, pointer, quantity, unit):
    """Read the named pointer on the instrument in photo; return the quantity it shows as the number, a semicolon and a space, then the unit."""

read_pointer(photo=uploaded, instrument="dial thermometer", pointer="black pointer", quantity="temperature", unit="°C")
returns -12; °C
